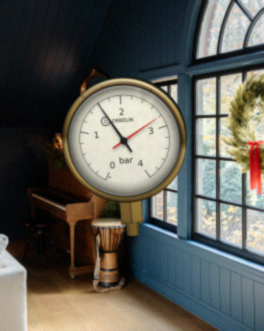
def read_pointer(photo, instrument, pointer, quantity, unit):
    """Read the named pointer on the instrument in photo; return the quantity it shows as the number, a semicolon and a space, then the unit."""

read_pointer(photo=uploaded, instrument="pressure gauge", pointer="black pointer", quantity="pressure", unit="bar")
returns 1.6; bar
